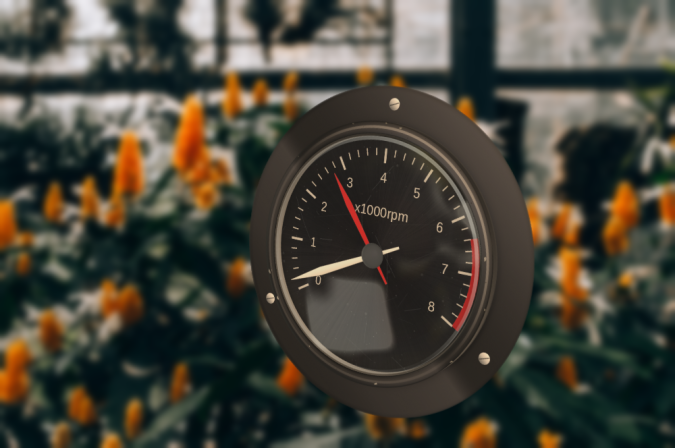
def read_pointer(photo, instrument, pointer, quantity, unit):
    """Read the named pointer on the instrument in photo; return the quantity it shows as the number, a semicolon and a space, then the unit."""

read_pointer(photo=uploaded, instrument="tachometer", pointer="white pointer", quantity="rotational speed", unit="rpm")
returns 200; rpm
